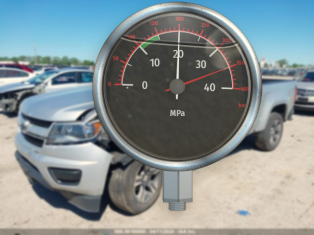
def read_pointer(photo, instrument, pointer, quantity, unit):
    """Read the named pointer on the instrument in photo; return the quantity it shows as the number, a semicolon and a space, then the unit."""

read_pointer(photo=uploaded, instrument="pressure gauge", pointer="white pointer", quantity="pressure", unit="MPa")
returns 20; MPa
